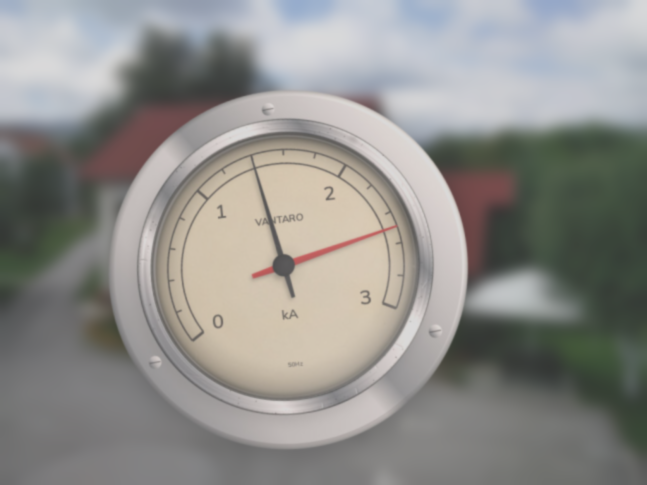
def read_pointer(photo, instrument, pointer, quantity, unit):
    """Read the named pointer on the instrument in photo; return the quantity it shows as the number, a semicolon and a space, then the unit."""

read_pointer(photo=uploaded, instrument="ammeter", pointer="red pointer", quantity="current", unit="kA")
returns 2.5; kA
